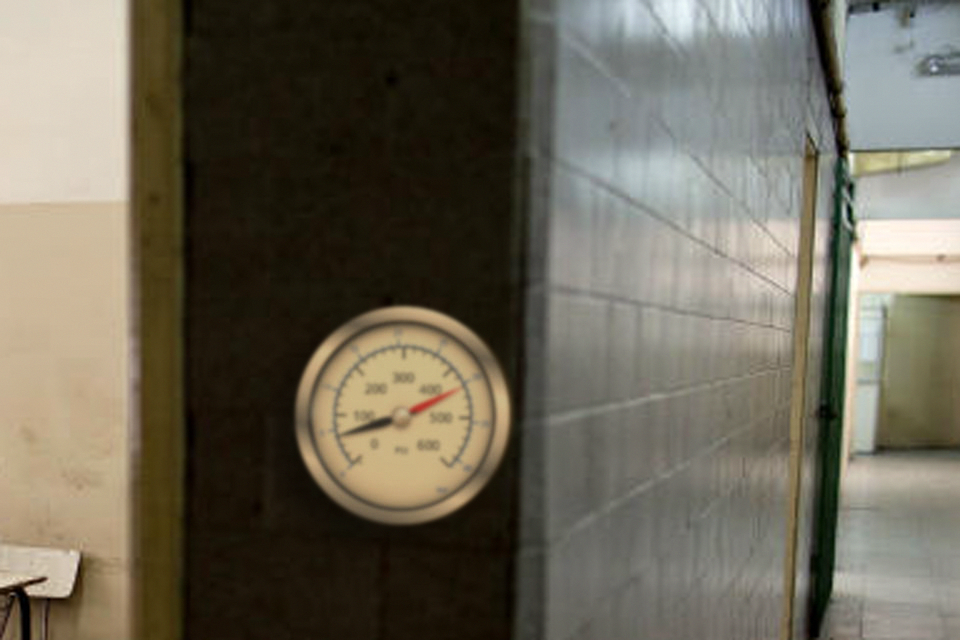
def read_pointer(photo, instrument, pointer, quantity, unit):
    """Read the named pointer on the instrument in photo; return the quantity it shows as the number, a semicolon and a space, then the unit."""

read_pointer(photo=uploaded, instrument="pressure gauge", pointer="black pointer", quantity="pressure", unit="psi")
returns 60; psi
